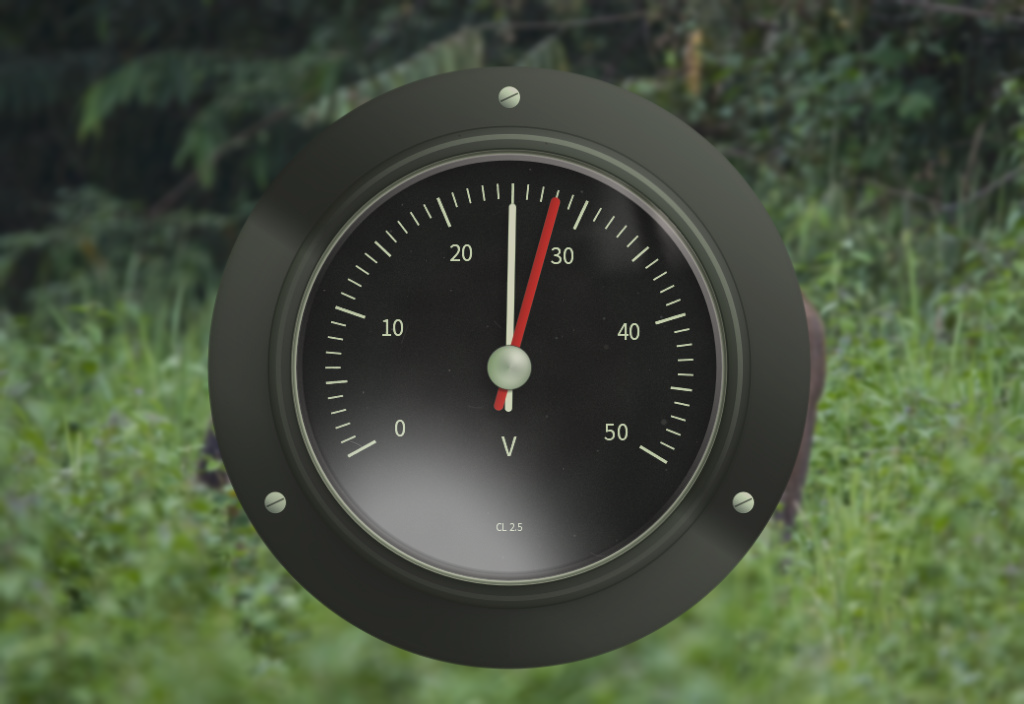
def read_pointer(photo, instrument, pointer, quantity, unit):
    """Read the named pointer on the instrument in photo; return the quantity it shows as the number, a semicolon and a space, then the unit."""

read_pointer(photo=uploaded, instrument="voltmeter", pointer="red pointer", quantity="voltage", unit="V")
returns 28; V
